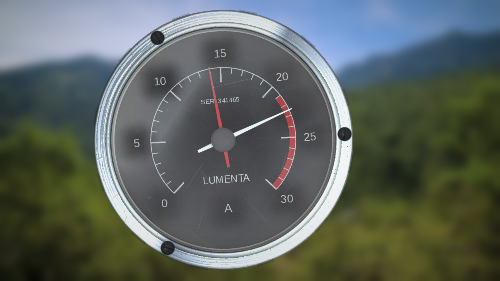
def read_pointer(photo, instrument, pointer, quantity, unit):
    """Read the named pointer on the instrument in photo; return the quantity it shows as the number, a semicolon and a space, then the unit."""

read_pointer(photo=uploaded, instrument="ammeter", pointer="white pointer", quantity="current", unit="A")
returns 22.5; A
